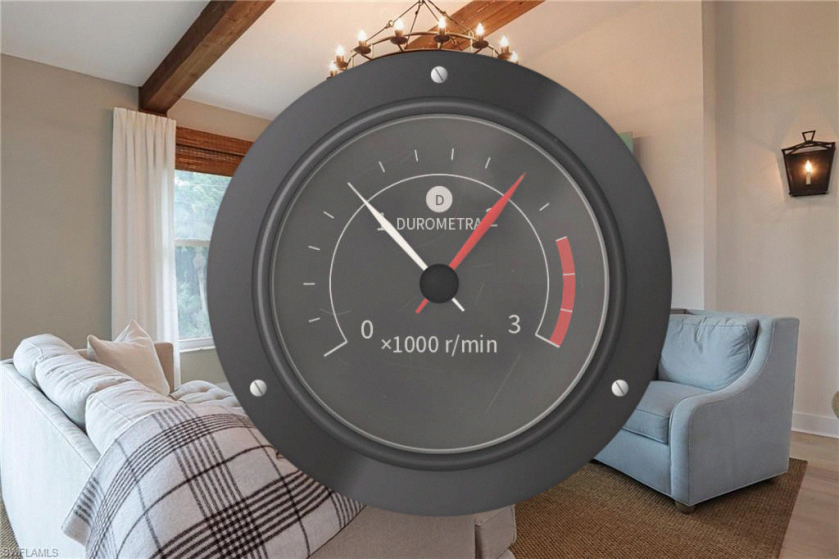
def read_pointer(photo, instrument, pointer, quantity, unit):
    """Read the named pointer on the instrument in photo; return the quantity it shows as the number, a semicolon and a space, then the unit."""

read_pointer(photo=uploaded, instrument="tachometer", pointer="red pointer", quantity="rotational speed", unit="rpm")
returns 2000; rpm
